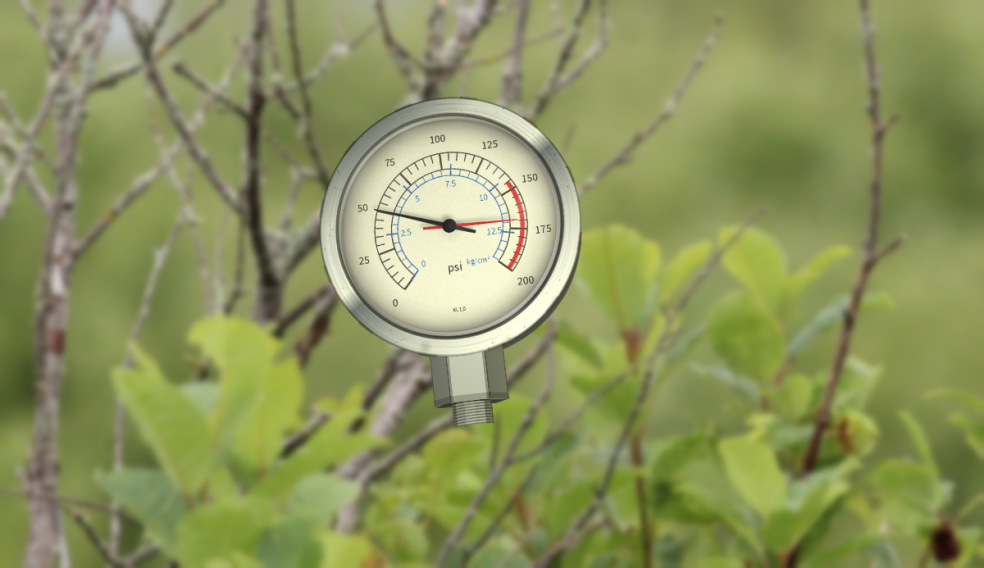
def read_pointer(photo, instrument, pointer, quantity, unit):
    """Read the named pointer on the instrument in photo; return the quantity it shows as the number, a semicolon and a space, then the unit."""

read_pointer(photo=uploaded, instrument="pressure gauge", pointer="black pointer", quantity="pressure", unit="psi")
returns 50; psi
